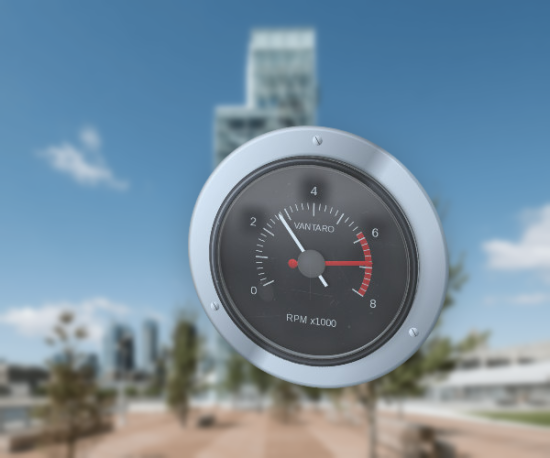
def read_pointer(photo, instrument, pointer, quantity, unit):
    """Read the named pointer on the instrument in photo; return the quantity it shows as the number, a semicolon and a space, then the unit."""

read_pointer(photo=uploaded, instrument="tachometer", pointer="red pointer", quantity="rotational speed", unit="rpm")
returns 6800; rpm
